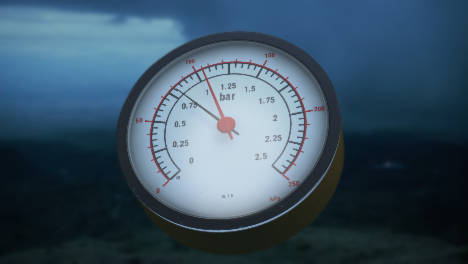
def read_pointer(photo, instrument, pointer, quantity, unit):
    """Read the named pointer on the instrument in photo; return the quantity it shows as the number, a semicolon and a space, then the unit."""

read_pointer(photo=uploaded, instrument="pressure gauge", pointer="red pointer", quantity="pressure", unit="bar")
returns 1.05; bar
